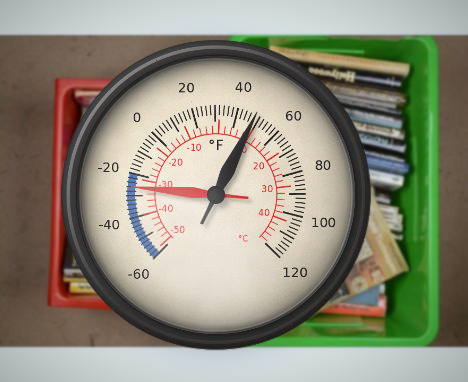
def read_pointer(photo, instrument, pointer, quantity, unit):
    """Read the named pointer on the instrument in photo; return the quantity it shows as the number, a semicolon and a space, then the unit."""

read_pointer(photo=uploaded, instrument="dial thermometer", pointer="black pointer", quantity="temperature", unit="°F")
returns 48; °F
